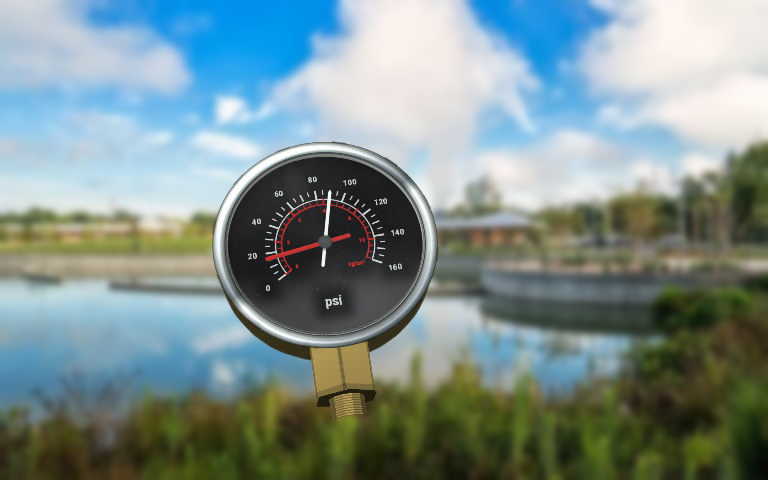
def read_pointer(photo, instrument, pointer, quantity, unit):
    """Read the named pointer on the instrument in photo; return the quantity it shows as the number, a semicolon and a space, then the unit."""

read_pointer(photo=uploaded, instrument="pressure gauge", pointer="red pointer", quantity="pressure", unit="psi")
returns 15; psi
